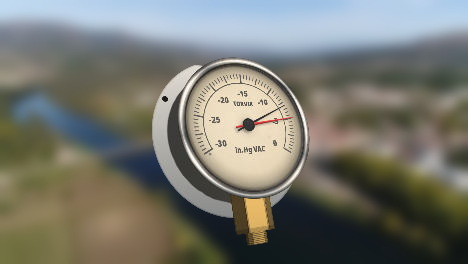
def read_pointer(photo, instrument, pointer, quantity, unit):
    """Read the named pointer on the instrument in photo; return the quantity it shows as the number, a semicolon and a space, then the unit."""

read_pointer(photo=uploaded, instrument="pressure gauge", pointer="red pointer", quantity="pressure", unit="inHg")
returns -5; inHg
